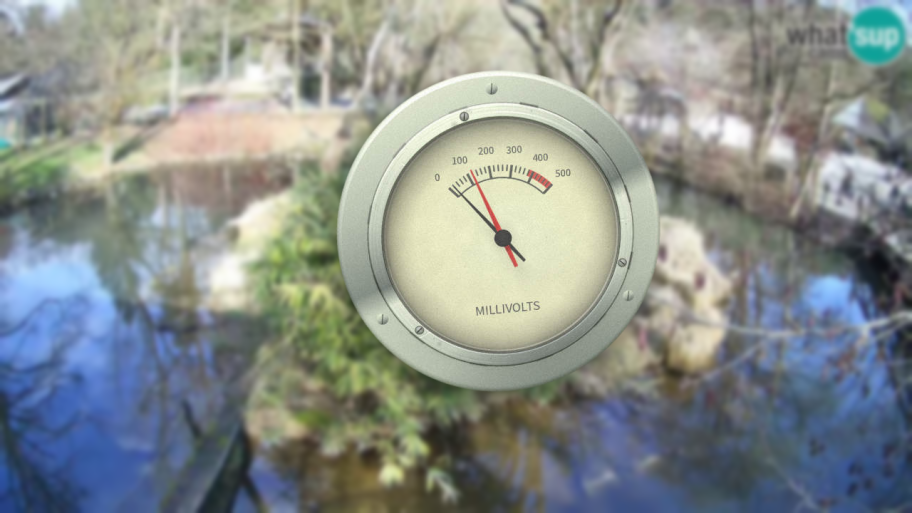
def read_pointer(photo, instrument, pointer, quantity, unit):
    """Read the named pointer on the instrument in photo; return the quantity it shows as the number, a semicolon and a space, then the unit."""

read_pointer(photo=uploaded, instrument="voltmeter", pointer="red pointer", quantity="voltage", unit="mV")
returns 120; mV
